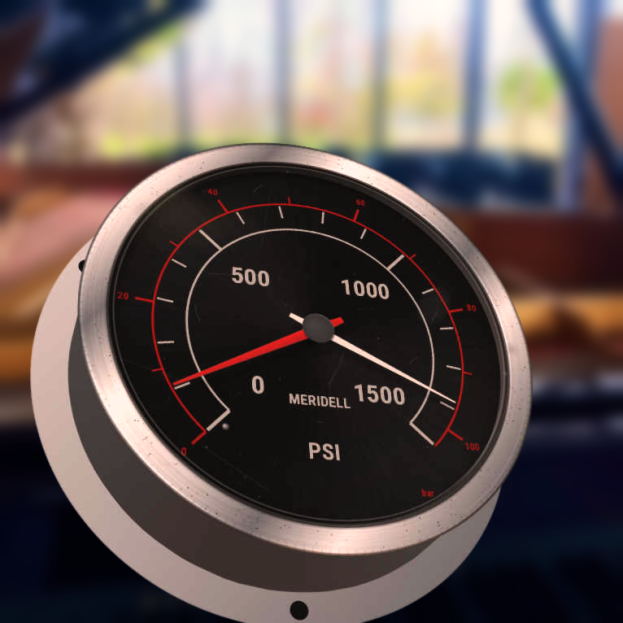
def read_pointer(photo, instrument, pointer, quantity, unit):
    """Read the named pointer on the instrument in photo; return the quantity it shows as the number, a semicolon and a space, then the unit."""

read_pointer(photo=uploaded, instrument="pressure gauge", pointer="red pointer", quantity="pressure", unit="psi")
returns 100; psi
